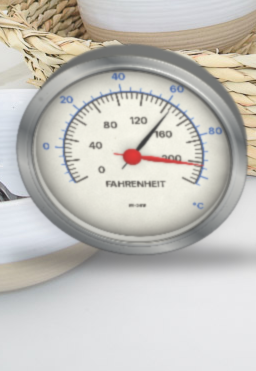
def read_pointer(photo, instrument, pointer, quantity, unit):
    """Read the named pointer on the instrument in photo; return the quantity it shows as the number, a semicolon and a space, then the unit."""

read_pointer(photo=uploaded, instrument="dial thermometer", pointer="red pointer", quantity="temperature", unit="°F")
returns 200; °F
